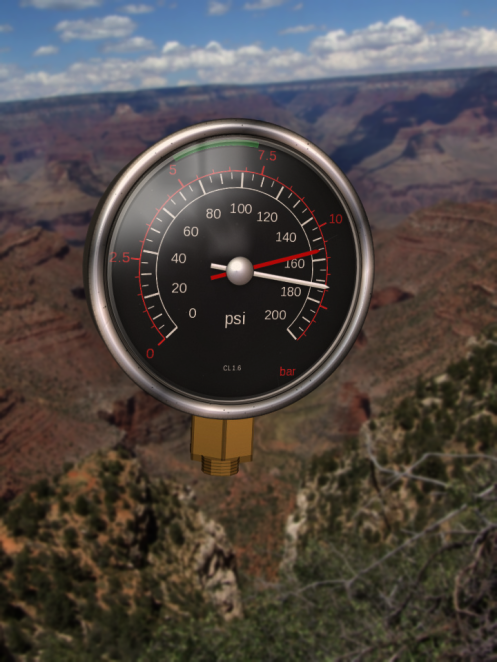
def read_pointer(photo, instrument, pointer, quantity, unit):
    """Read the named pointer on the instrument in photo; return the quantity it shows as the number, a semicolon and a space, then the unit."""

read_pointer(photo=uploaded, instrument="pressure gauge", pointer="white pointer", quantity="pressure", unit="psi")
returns 172.5; psi
